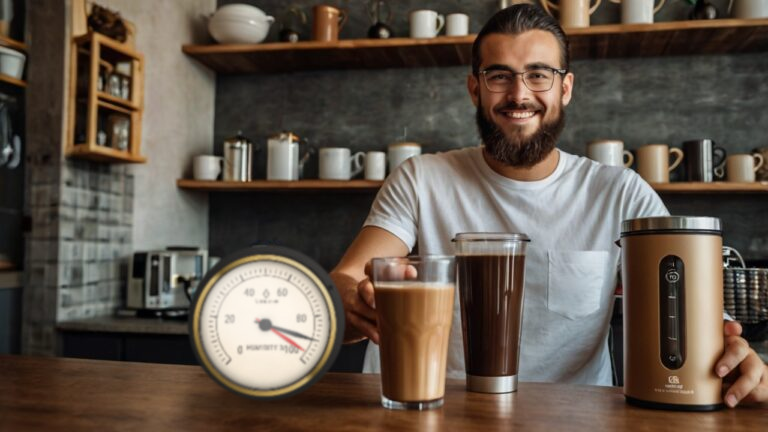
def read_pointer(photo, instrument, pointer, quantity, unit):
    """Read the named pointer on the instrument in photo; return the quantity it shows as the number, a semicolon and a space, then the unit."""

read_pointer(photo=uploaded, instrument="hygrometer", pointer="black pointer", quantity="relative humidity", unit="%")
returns 90; %
